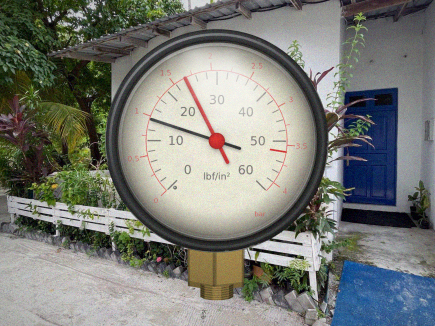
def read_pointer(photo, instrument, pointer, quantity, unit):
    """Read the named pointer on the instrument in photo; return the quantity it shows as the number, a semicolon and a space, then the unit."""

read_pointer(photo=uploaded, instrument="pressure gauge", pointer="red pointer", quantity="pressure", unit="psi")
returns 24; psi
